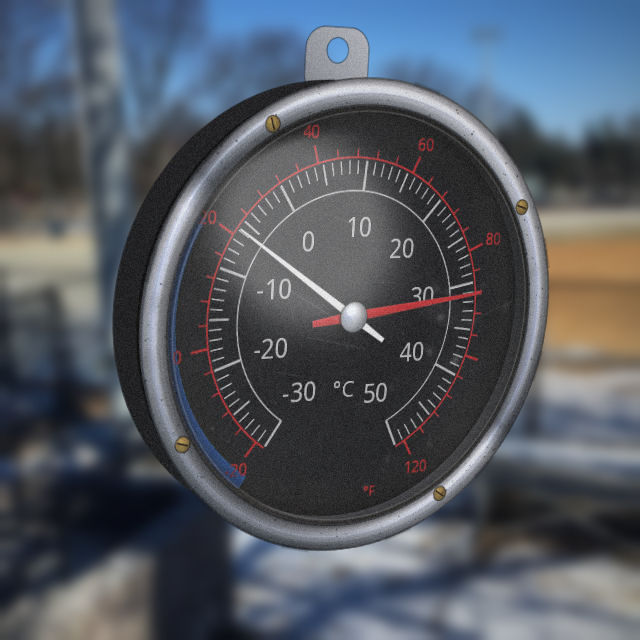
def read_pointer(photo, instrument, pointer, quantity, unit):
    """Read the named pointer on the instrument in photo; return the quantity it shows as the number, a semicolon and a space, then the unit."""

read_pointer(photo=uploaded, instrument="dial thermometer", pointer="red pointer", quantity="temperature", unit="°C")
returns 31; °C
